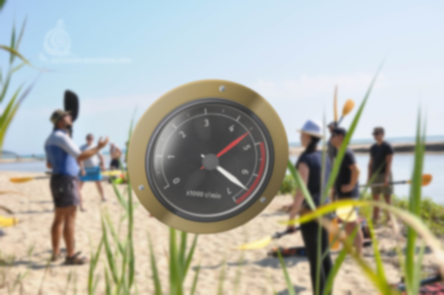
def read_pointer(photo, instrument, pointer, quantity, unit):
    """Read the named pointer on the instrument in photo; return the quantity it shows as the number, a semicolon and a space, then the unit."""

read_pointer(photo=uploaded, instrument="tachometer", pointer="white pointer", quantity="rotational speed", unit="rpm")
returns 6500; rpm
